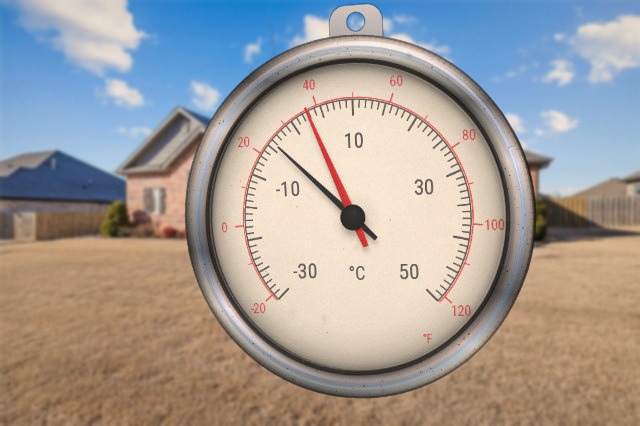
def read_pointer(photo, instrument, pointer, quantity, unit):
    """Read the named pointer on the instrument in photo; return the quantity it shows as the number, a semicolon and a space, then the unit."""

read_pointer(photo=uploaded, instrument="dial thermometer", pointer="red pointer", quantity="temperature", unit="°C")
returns 3; °C
